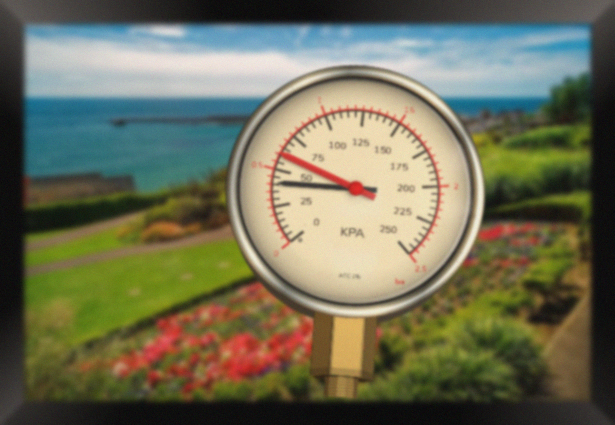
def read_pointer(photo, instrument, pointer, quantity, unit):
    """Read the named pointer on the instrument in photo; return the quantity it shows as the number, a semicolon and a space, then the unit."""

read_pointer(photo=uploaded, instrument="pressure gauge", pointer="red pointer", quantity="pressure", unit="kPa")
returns 60; kPa
